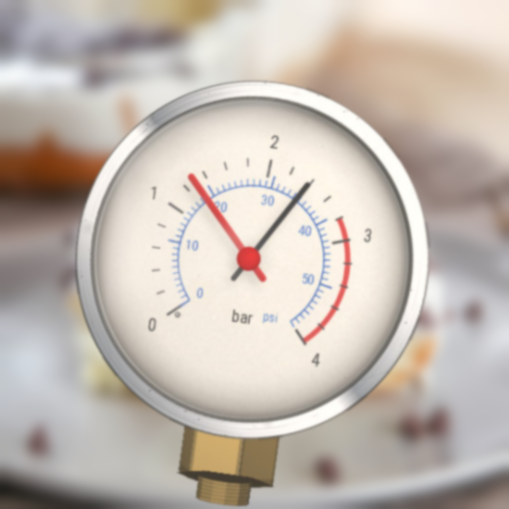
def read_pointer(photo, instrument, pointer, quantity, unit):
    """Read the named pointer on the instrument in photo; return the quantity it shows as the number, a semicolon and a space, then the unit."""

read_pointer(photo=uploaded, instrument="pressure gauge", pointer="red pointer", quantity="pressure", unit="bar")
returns 1.3; bar
